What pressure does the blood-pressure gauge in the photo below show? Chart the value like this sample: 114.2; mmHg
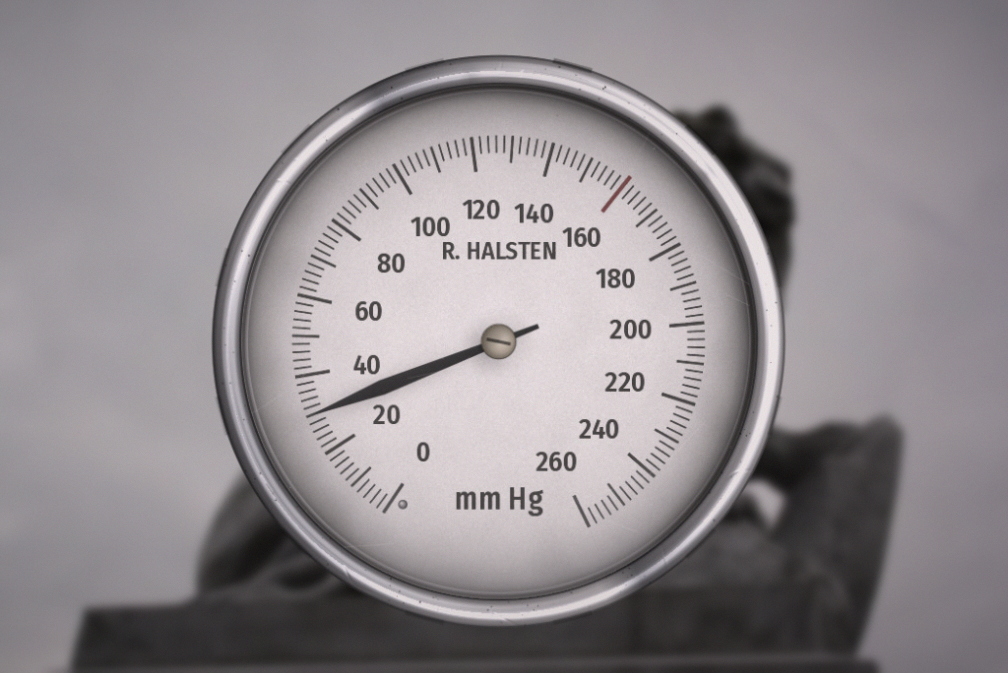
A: 30; mmHg
